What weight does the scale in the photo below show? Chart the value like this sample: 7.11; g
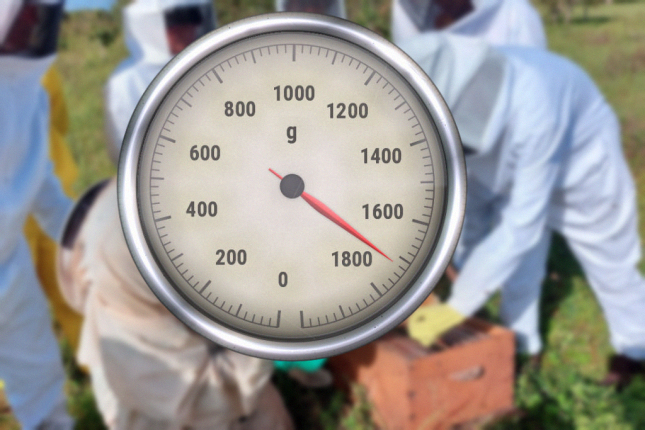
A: 1720; g
